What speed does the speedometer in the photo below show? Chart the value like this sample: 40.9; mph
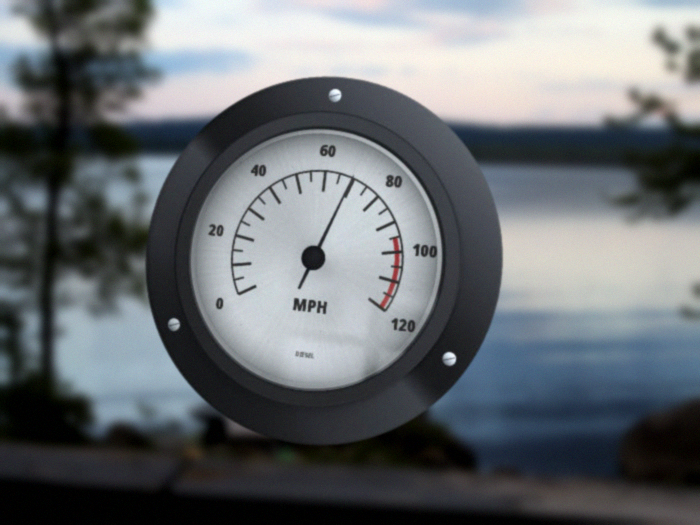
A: 70; mph
